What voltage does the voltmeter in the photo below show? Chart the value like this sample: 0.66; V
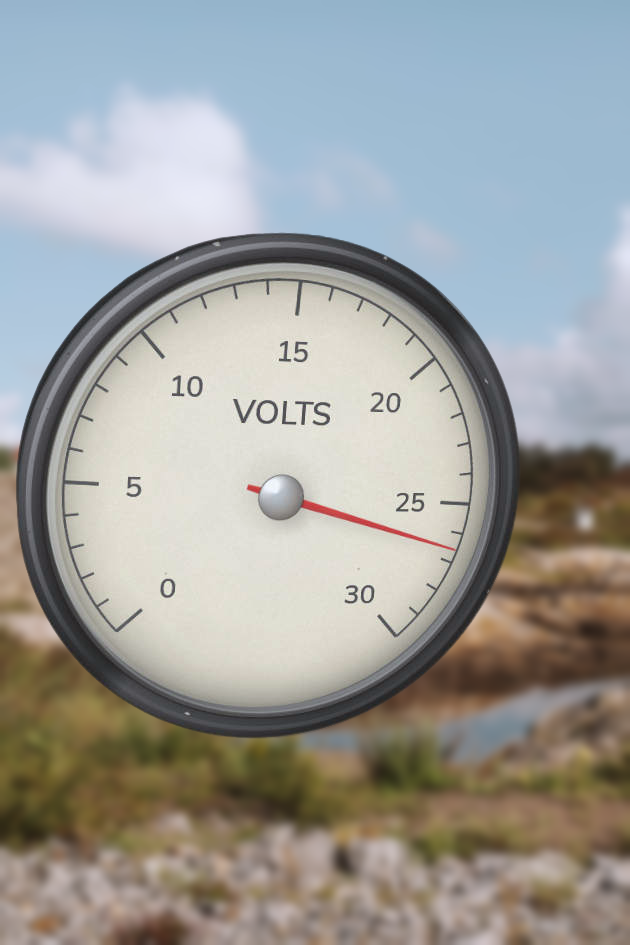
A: 26.5; V
